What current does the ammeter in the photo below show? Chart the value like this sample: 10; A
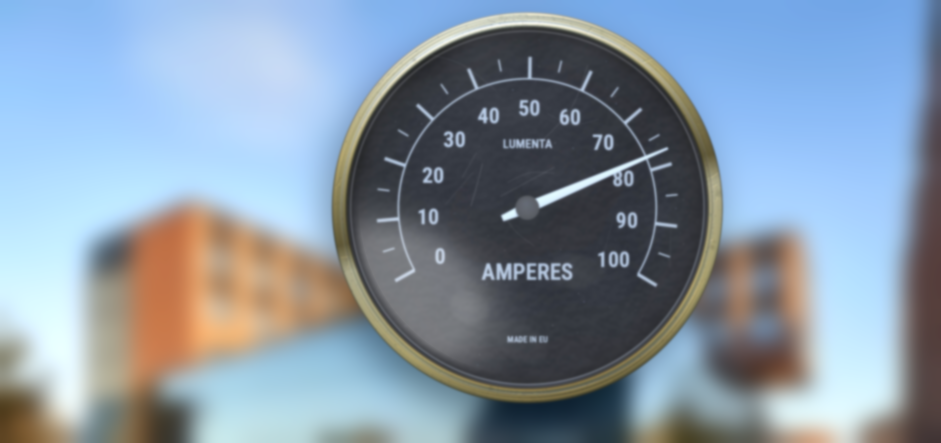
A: 77.5; A
